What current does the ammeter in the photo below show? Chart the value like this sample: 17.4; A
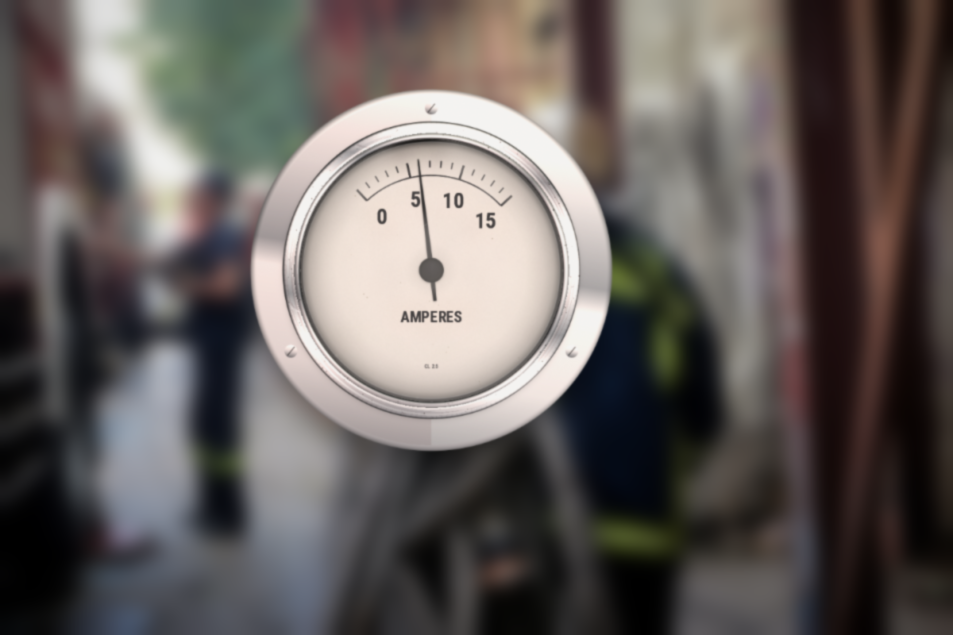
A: 6; A
